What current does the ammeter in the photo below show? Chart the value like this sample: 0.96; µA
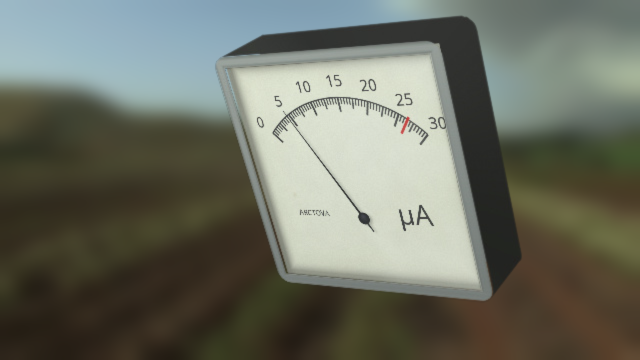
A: 5; µA
